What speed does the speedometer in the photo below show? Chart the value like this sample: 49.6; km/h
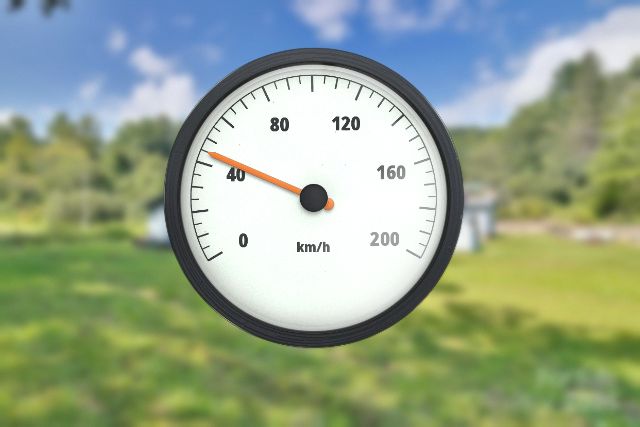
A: 45; km/h
